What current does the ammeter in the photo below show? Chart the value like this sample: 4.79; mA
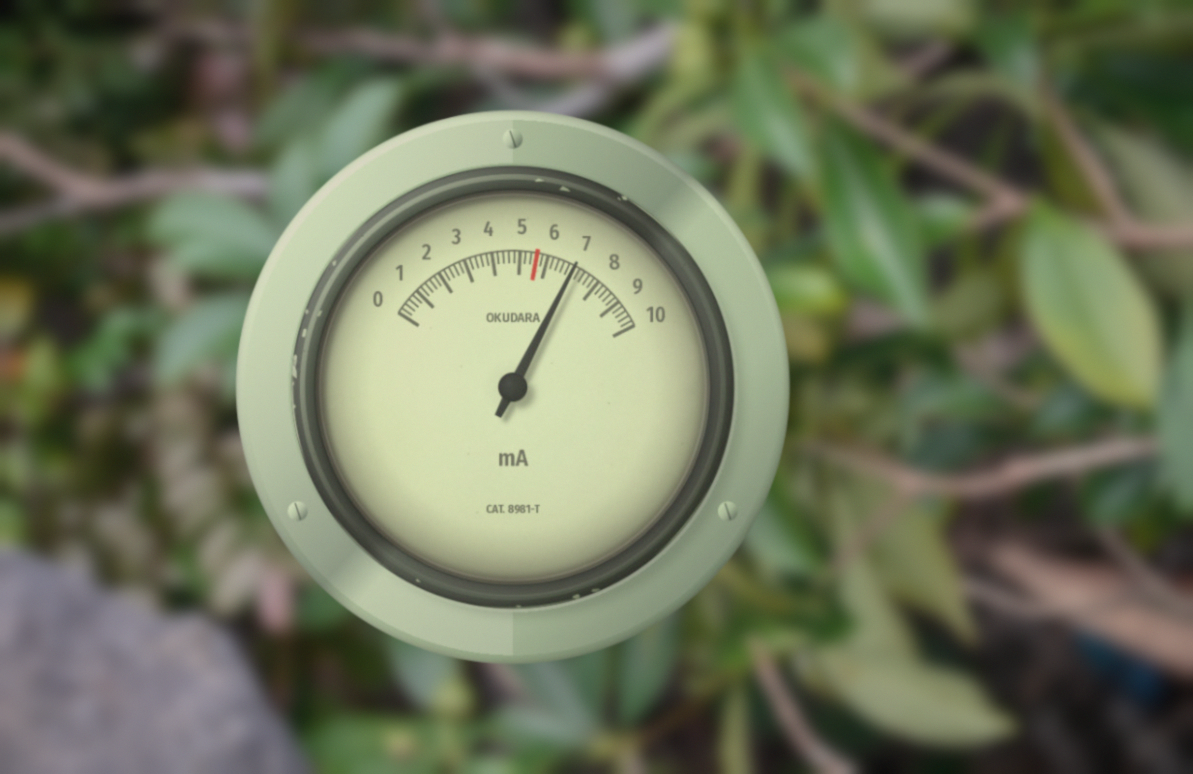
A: 7; mA
